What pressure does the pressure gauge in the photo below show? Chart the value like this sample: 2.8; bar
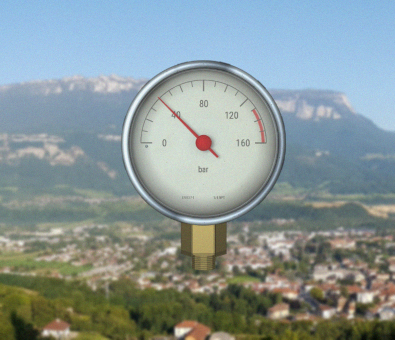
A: 40; bar
